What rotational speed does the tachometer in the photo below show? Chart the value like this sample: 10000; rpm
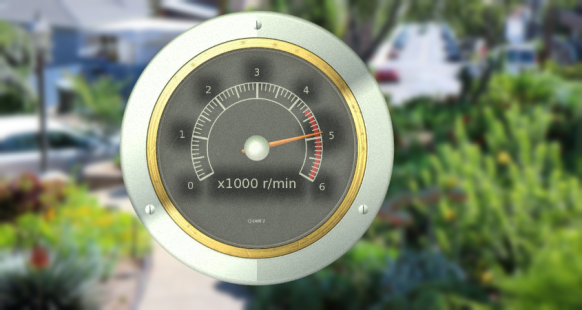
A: 4900; rpm
